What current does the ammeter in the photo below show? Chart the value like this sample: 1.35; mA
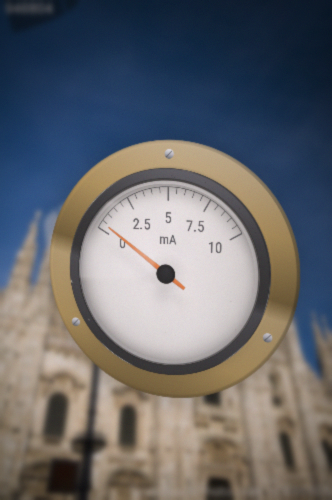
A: 0.5; mA
